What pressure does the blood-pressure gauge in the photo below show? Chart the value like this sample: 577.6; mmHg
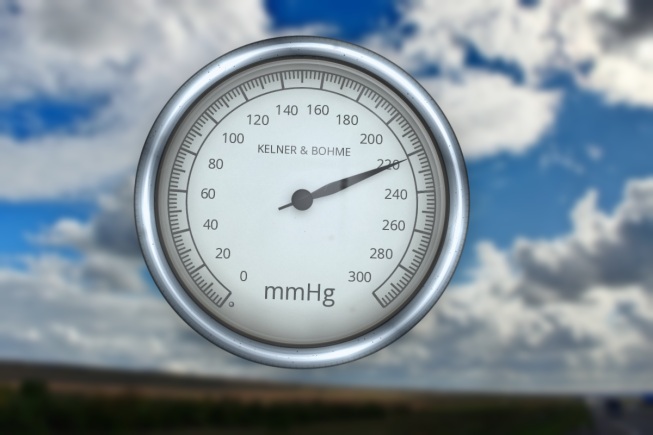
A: 222; mmHg
